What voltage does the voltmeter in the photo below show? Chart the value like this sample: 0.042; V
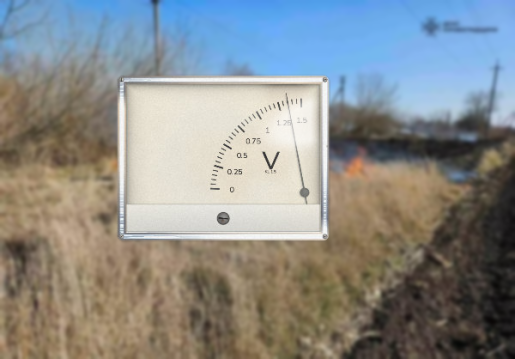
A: 1.35; V
